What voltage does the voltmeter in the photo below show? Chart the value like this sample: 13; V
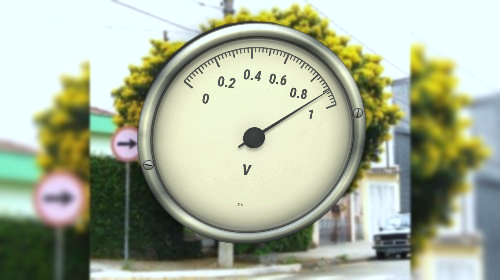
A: 0.9; V
